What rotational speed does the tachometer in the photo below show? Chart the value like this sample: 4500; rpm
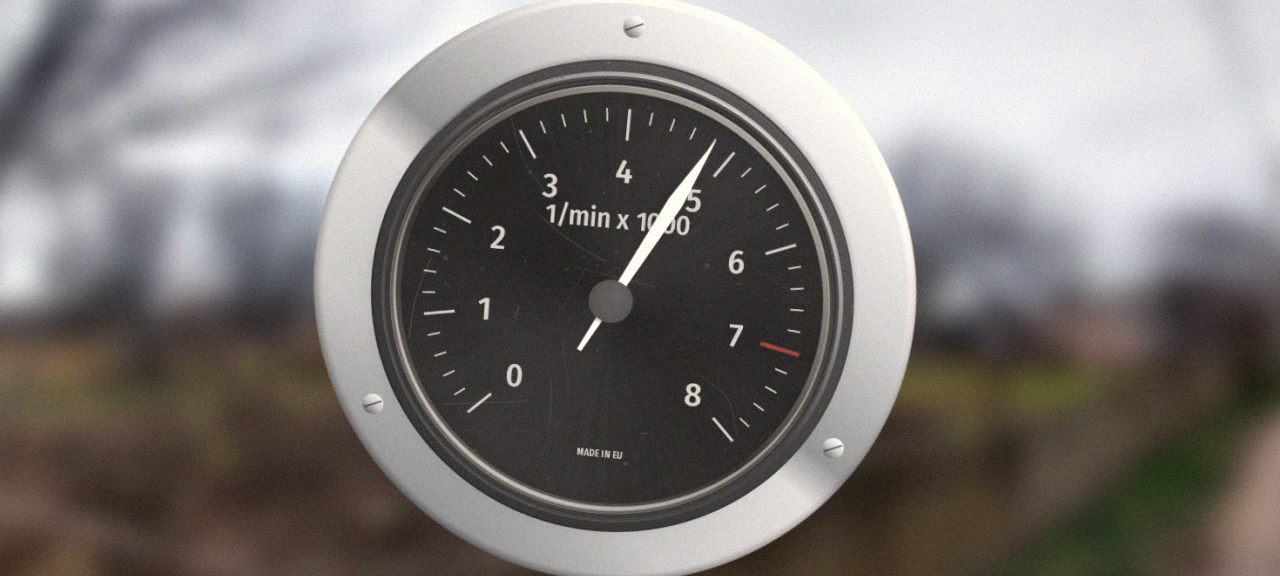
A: 4800; rpm
